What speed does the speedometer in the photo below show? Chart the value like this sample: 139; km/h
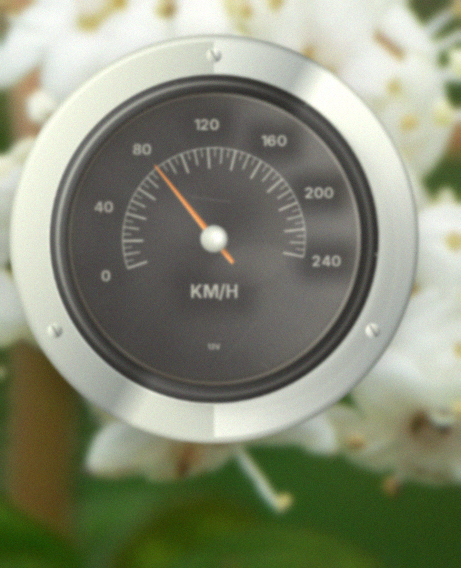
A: 80; km/h
